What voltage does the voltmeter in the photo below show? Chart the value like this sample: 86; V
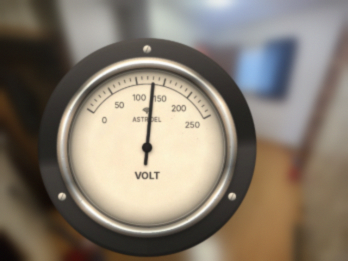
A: 130; V
